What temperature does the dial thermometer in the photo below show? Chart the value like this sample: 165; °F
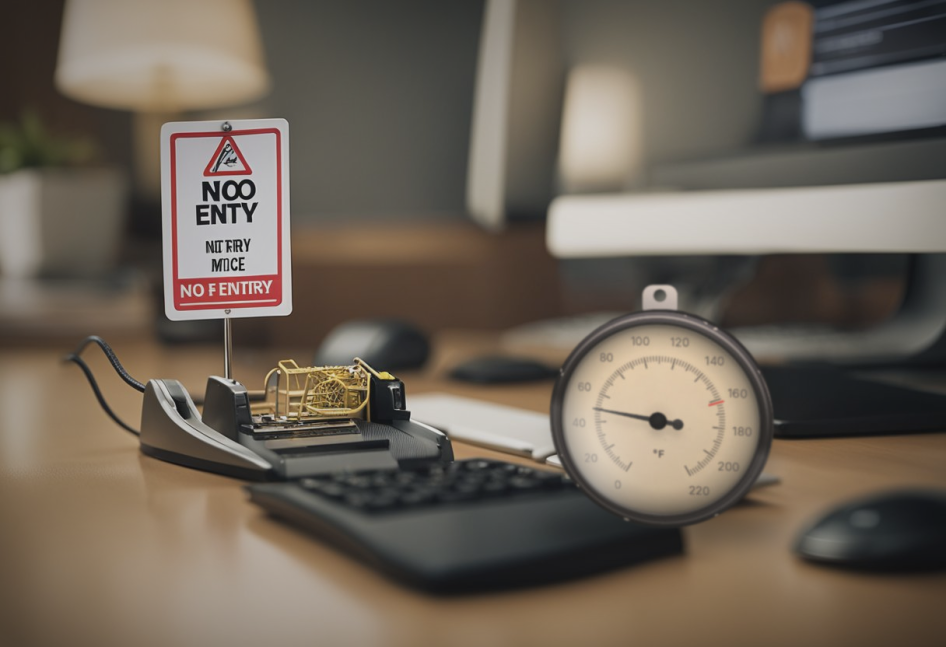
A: 50; °F
